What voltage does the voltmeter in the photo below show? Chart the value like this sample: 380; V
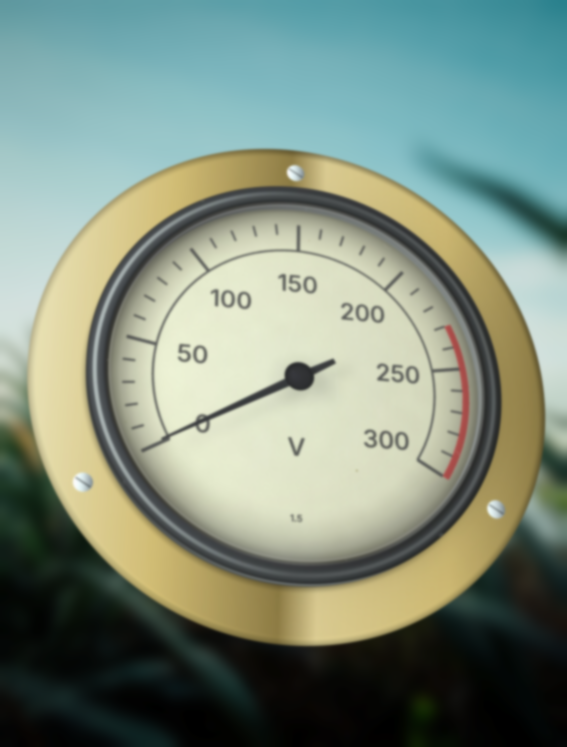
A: 0; V
